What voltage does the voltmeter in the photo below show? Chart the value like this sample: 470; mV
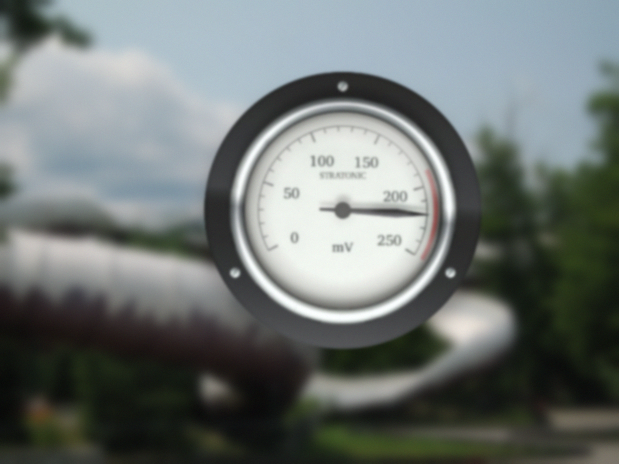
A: 220; mV
